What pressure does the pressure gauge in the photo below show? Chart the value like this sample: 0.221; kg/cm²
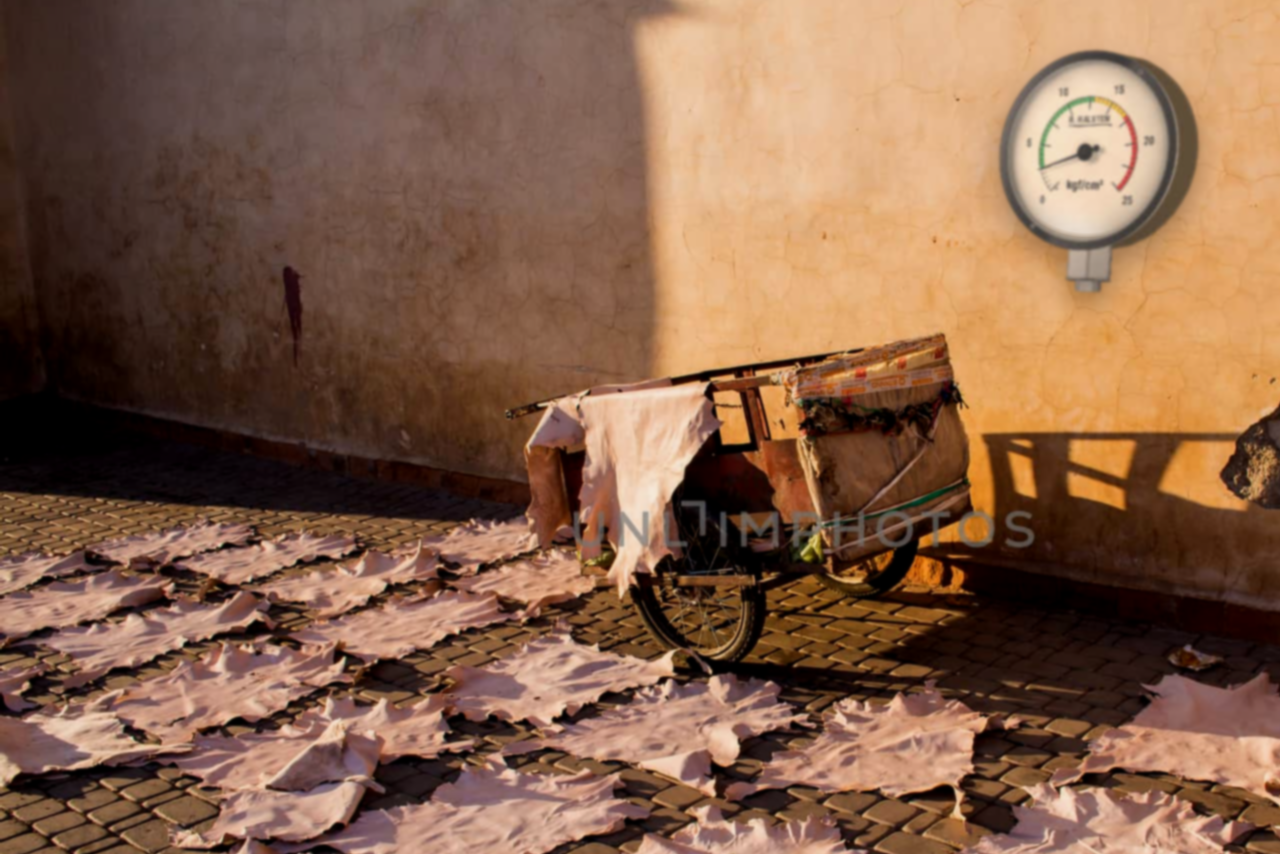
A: 2.5; kg/cm²
